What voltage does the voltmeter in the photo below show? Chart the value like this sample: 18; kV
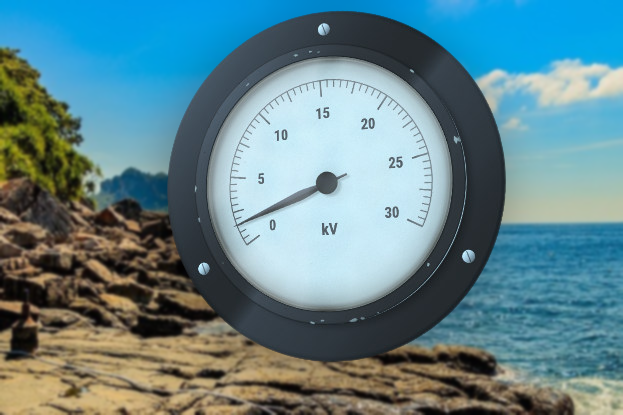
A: 1.5; kV
